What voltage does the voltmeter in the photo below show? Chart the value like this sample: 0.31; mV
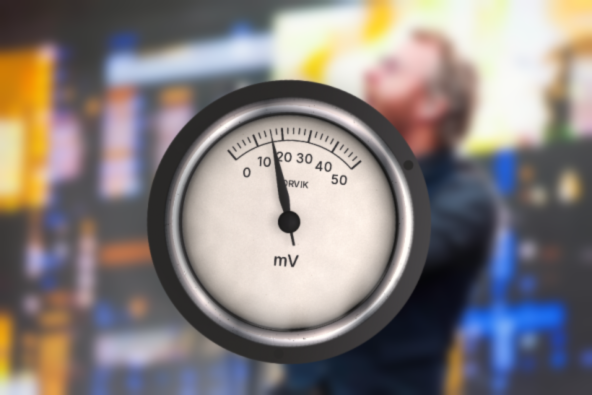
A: 16; mV
